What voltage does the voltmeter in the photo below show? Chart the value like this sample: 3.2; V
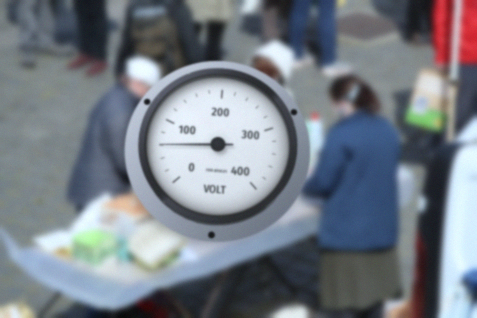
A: 60; V
